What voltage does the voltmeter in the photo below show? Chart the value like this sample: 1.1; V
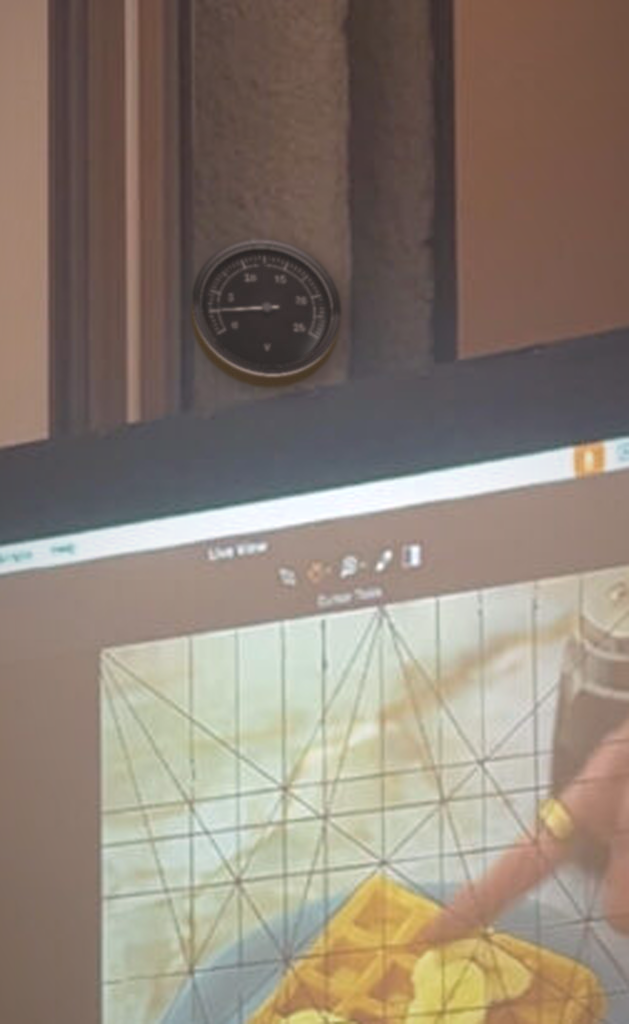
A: 2.5; V
